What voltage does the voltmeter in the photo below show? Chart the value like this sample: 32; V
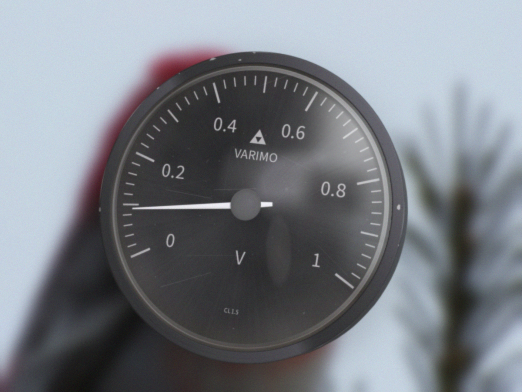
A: 0.09; V
